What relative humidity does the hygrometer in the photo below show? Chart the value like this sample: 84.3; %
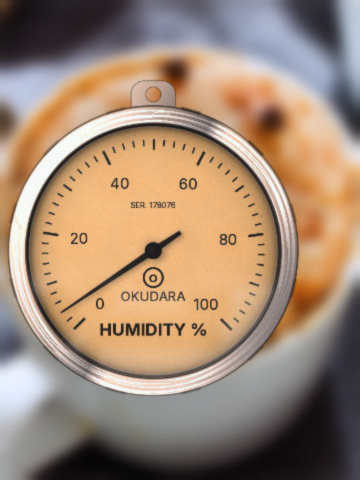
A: 4; %
